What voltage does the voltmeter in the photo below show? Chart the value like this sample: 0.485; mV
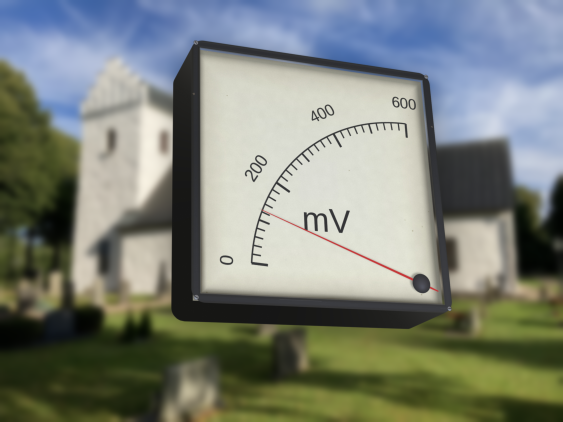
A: 120; mV
